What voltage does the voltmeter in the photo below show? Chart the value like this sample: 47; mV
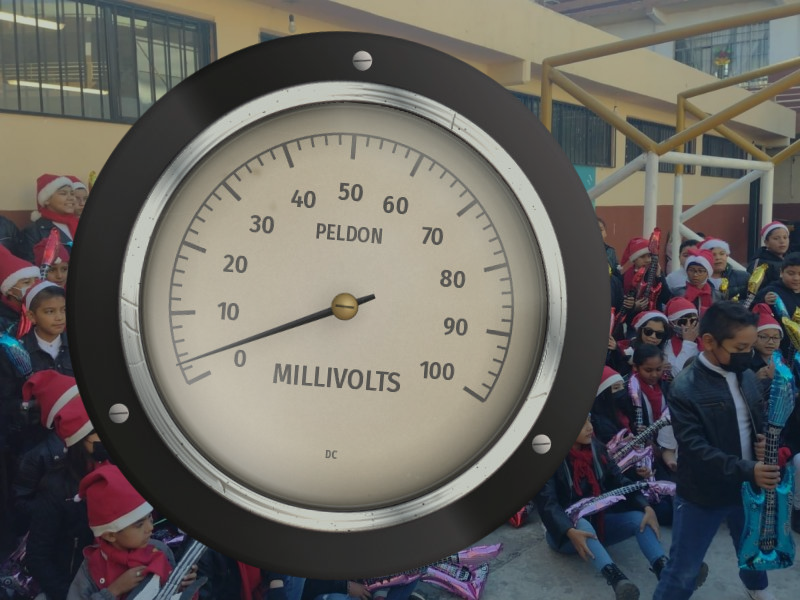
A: 3; mV
